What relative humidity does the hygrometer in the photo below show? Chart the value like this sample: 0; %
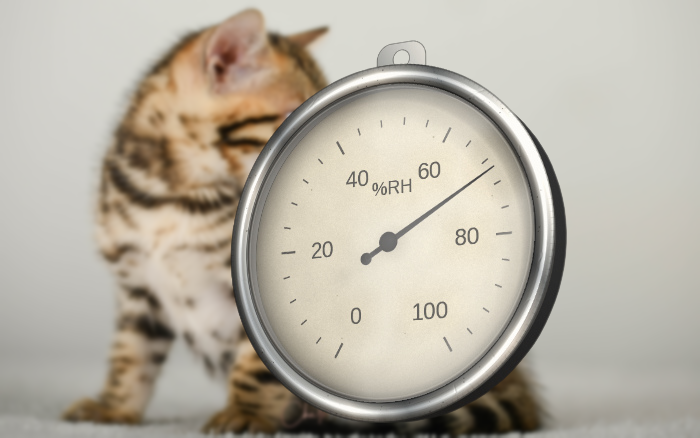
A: 70; %
